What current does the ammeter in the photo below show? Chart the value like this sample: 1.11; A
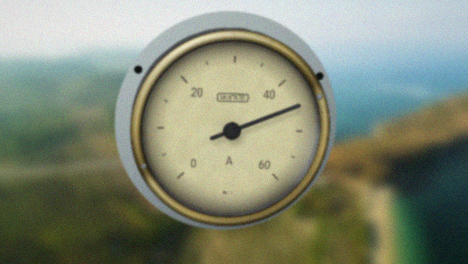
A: 45; A
